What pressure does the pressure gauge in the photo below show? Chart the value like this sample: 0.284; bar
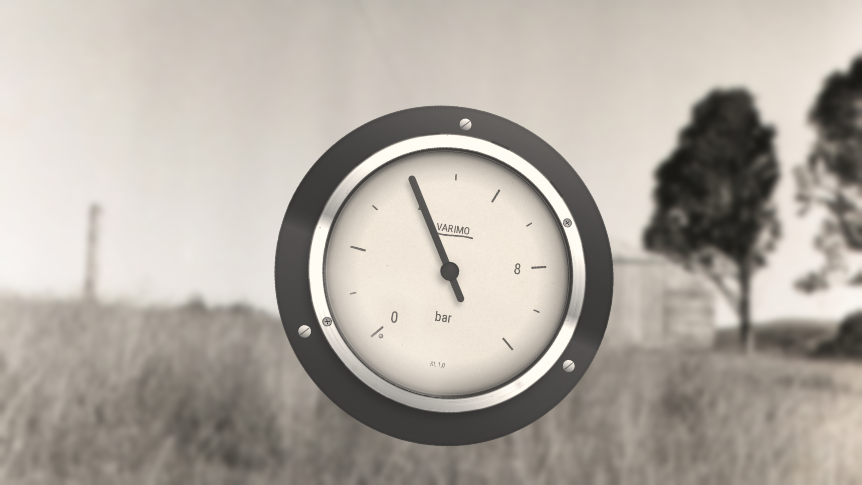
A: 4; bar
